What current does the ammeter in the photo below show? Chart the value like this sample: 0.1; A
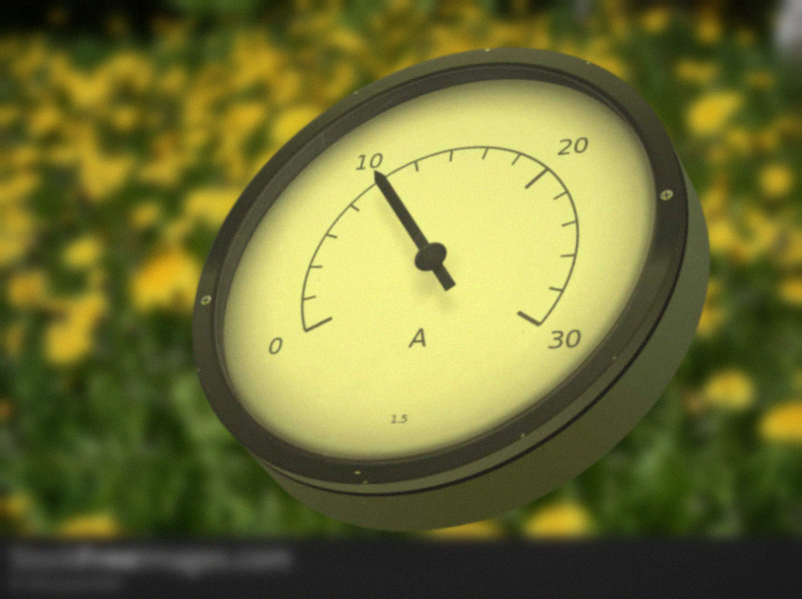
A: 10; A
